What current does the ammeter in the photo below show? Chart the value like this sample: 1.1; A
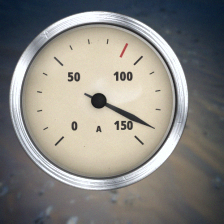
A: 140; A
